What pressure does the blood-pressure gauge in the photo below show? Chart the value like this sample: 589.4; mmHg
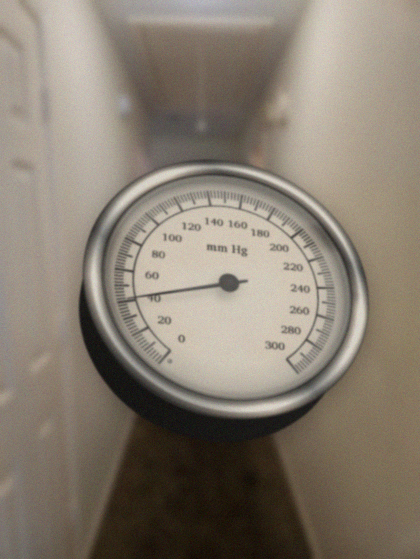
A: 40; mmHg
